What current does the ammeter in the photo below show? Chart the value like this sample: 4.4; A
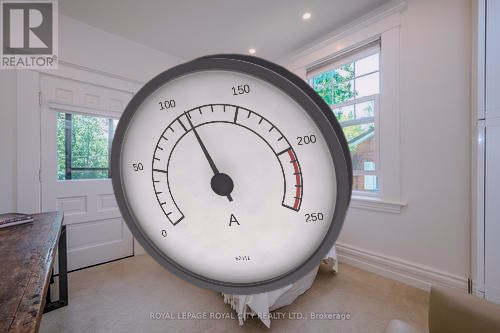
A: 110; A
